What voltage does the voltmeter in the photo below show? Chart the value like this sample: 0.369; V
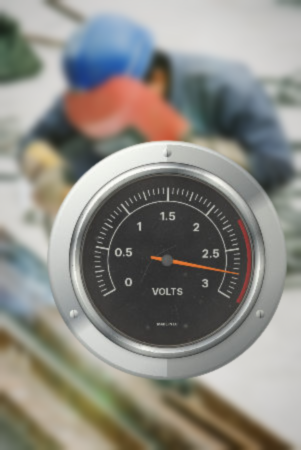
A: 2.75; V
